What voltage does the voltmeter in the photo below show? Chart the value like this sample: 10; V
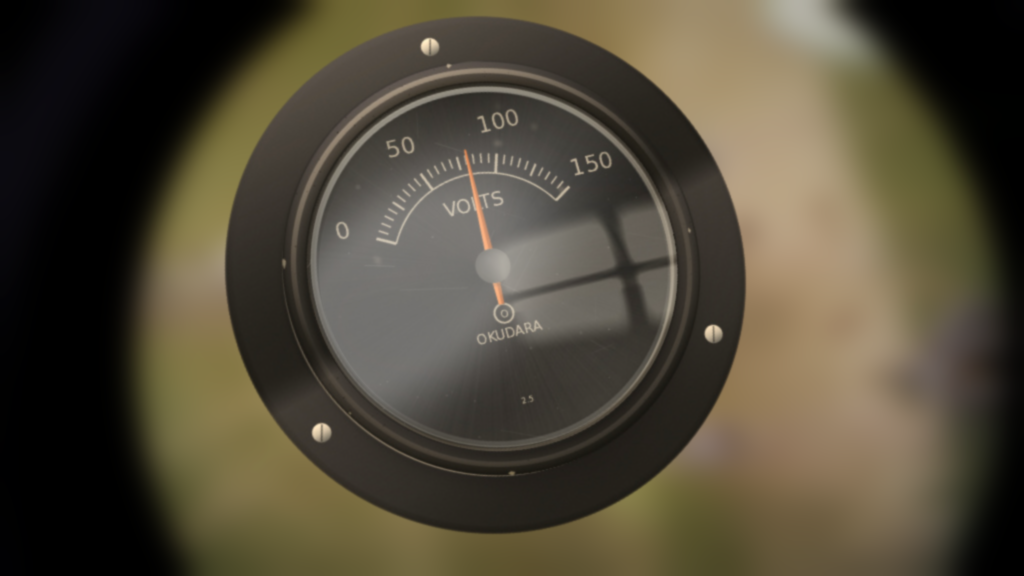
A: 80; V
